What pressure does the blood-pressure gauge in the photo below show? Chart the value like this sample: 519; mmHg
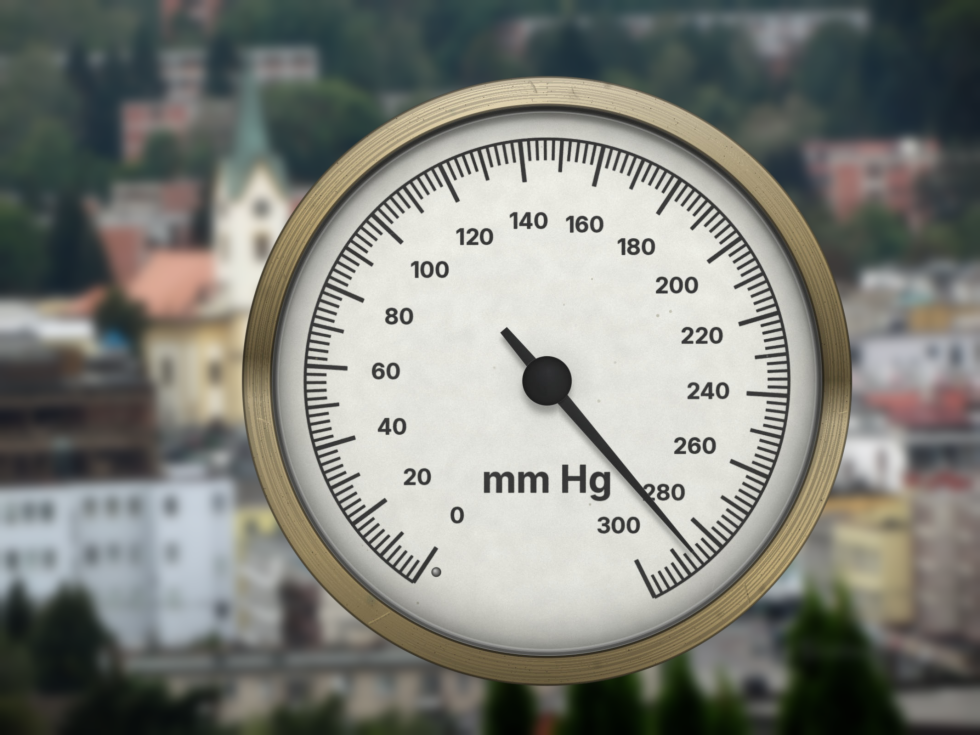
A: 286; mmHg
